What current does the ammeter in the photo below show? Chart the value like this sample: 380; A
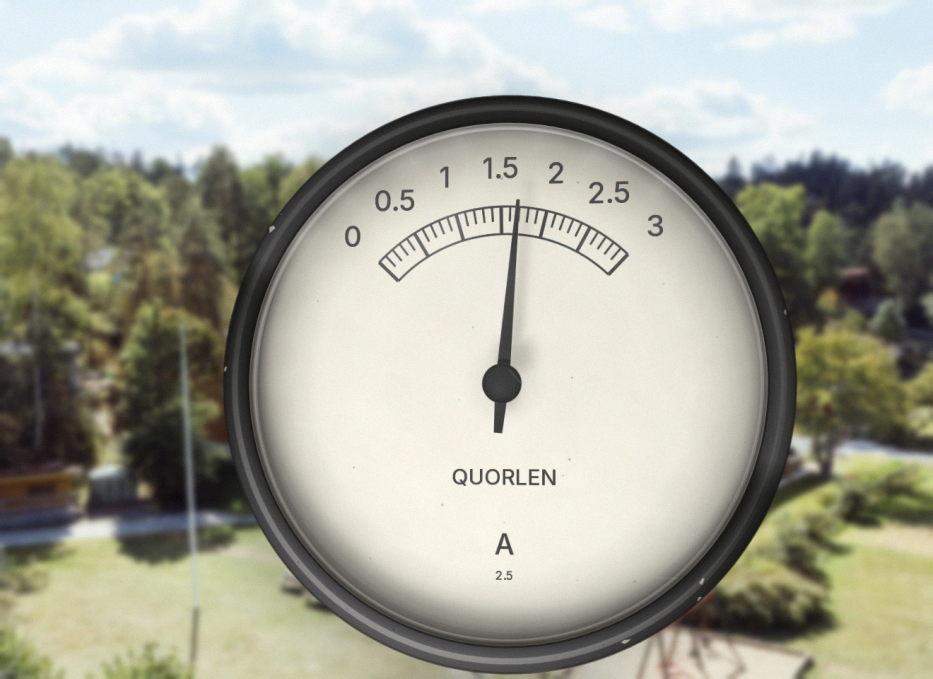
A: 1.7; A
